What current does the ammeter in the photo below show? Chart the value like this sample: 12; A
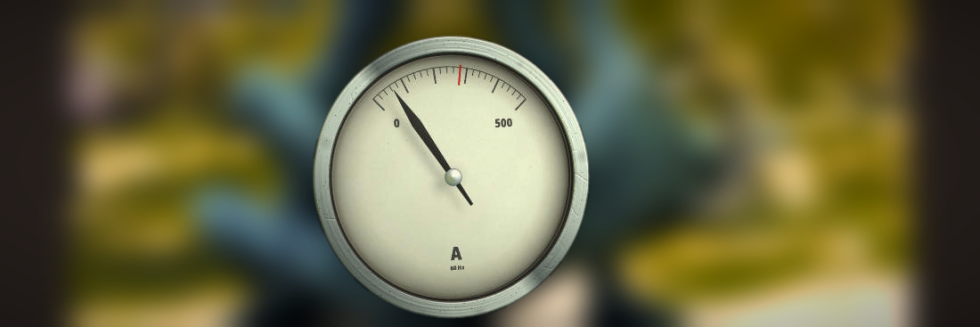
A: 60; A
